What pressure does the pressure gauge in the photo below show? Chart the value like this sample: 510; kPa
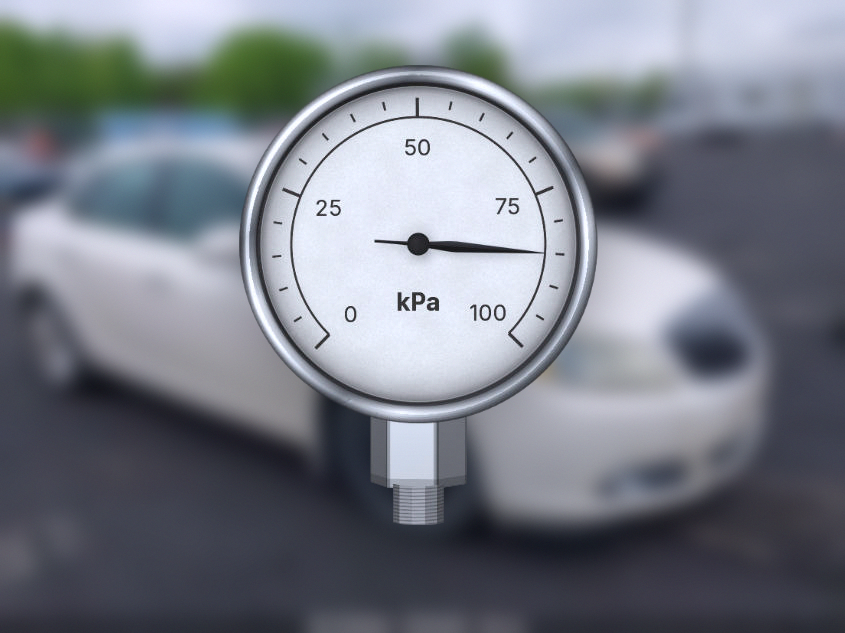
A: 85; kPa
